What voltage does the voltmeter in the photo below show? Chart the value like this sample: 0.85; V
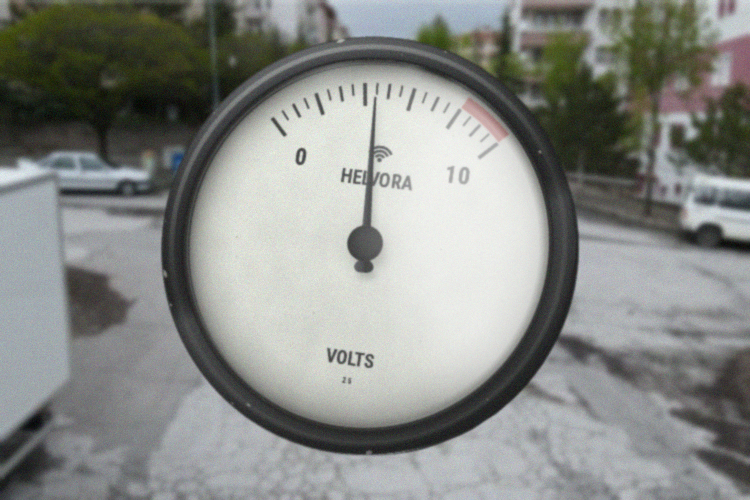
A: 4.5; V
